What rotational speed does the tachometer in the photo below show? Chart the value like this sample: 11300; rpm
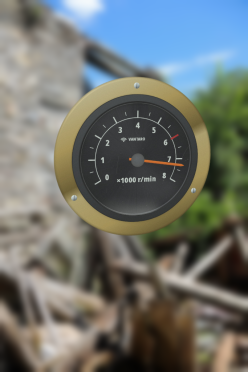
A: 7250; rpm
